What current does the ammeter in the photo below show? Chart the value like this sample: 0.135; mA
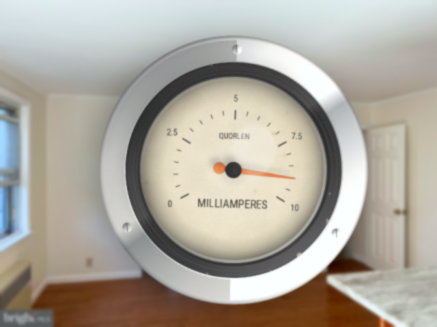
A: 9; mA
